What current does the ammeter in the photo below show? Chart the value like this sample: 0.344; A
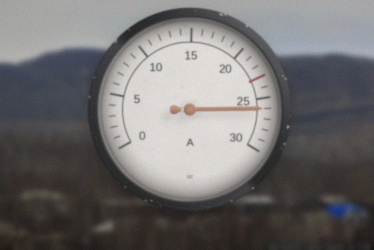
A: 26; A
